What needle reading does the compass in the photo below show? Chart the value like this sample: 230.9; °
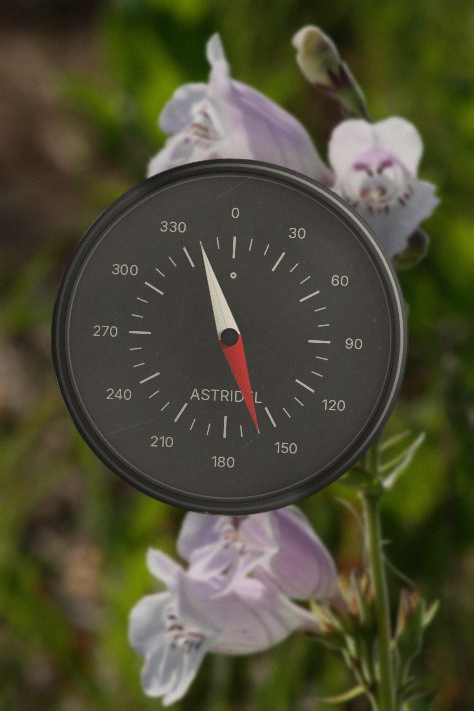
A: 160; °
